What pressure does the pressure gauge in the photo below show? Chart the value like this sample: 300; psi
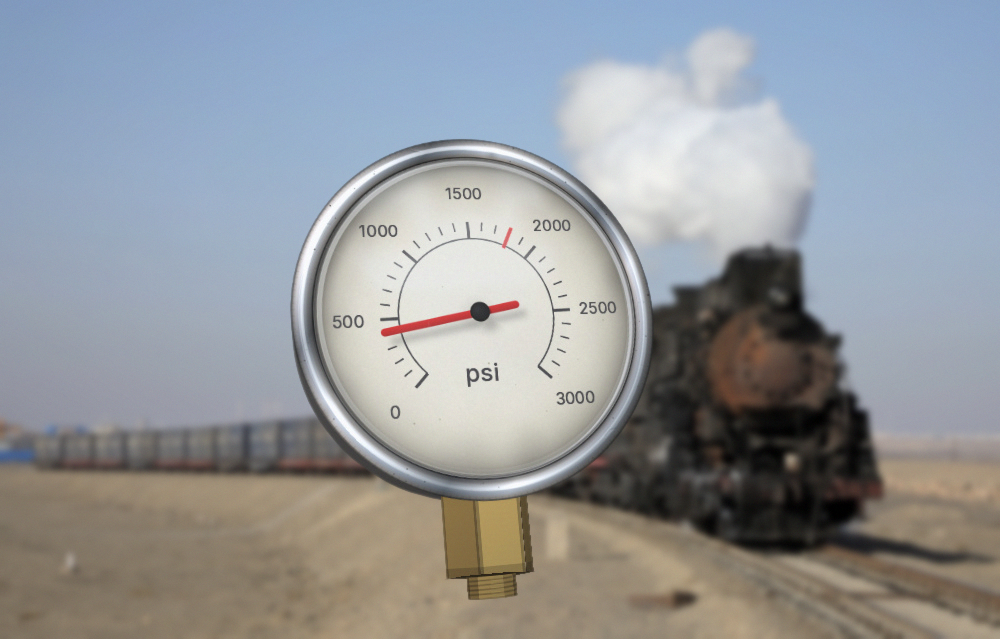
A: 400; psi
